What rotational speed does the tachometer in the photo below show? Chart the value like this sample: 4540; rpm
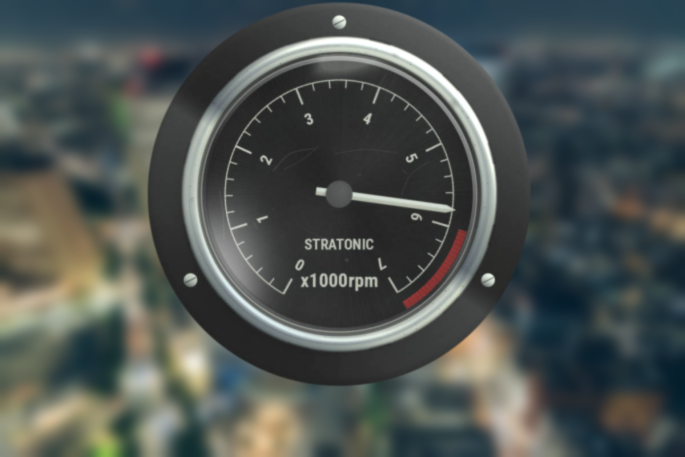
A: 5800; rpm
